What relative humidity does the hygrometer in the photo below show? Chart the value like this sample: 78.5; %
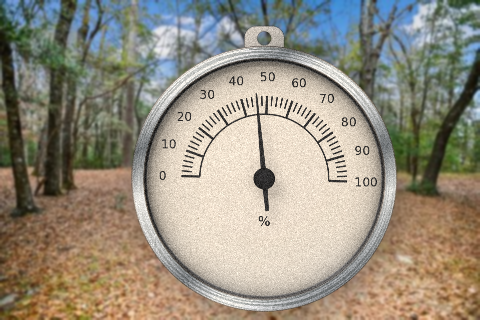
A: 46; %
